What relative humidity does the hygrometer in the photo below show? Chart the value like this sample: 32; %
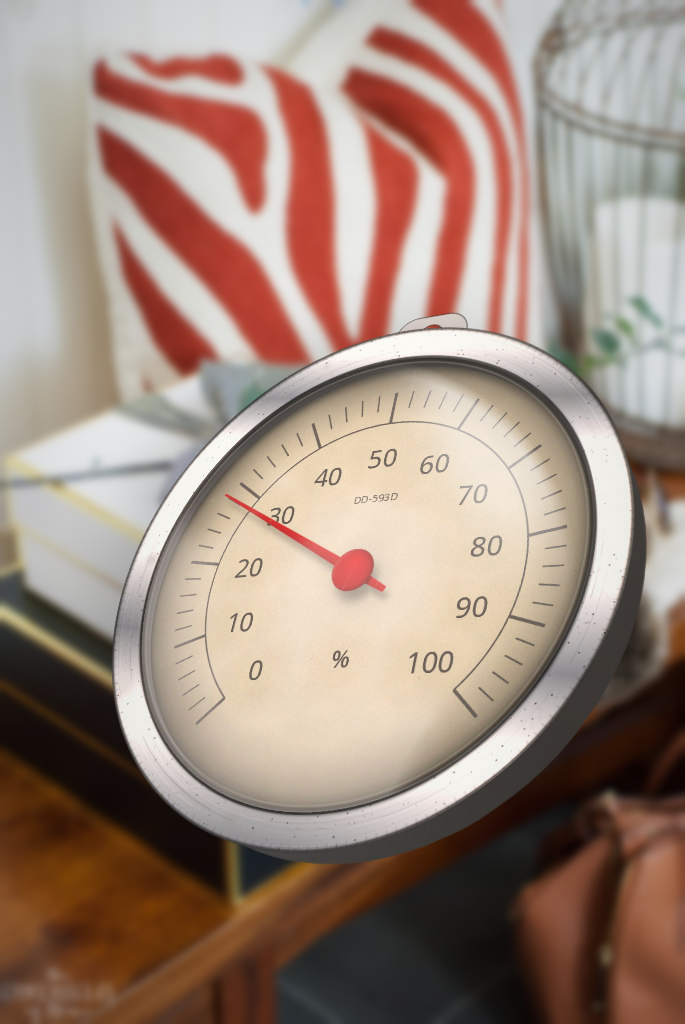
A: 28; %
